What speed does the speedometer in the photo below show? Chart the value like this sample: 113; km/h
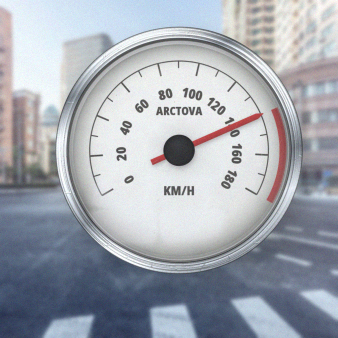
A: 140; km/h
